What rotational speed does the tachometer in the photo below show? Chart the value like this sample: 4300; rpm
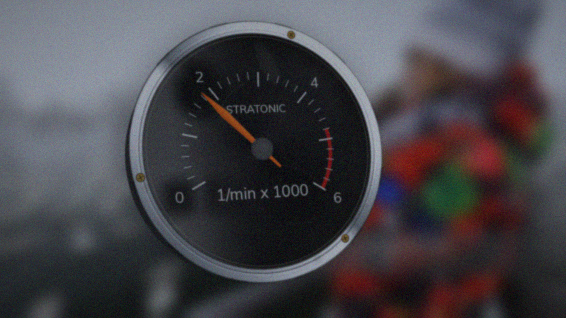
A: 1800; rpm
